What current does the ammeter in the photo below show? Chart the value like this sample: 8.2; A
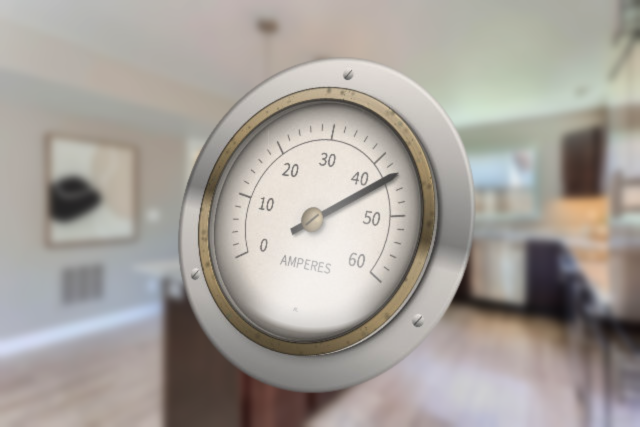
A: 44; A
